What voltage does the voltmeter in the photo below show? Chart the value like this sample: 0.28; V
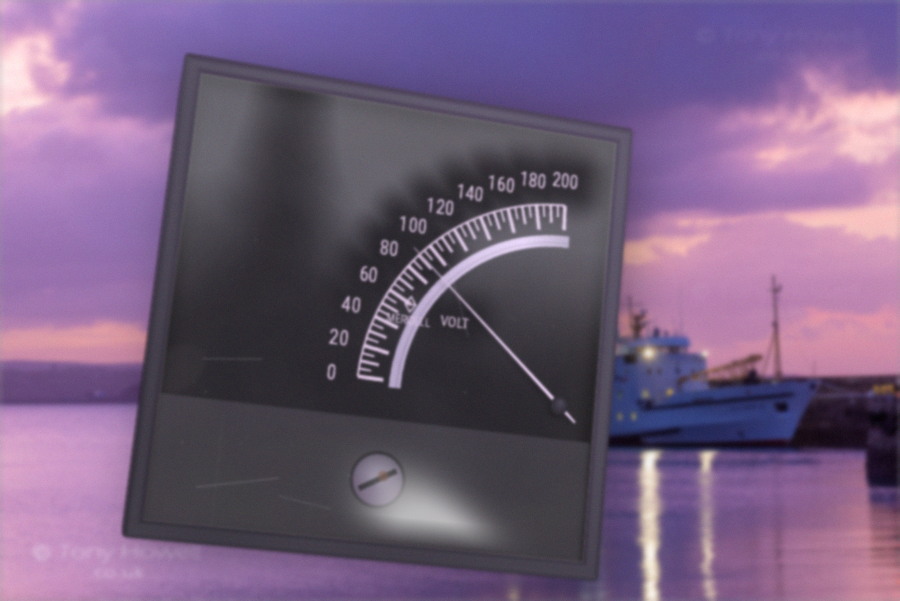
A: 90; V
